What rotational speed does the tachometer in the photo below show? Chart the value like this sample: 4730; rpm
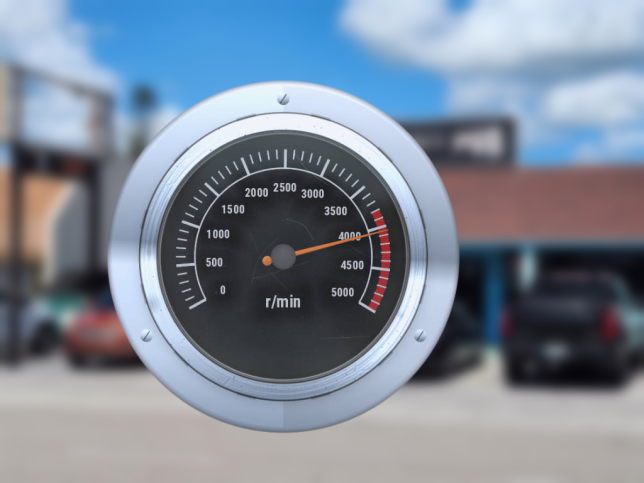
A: 4050; rpm
